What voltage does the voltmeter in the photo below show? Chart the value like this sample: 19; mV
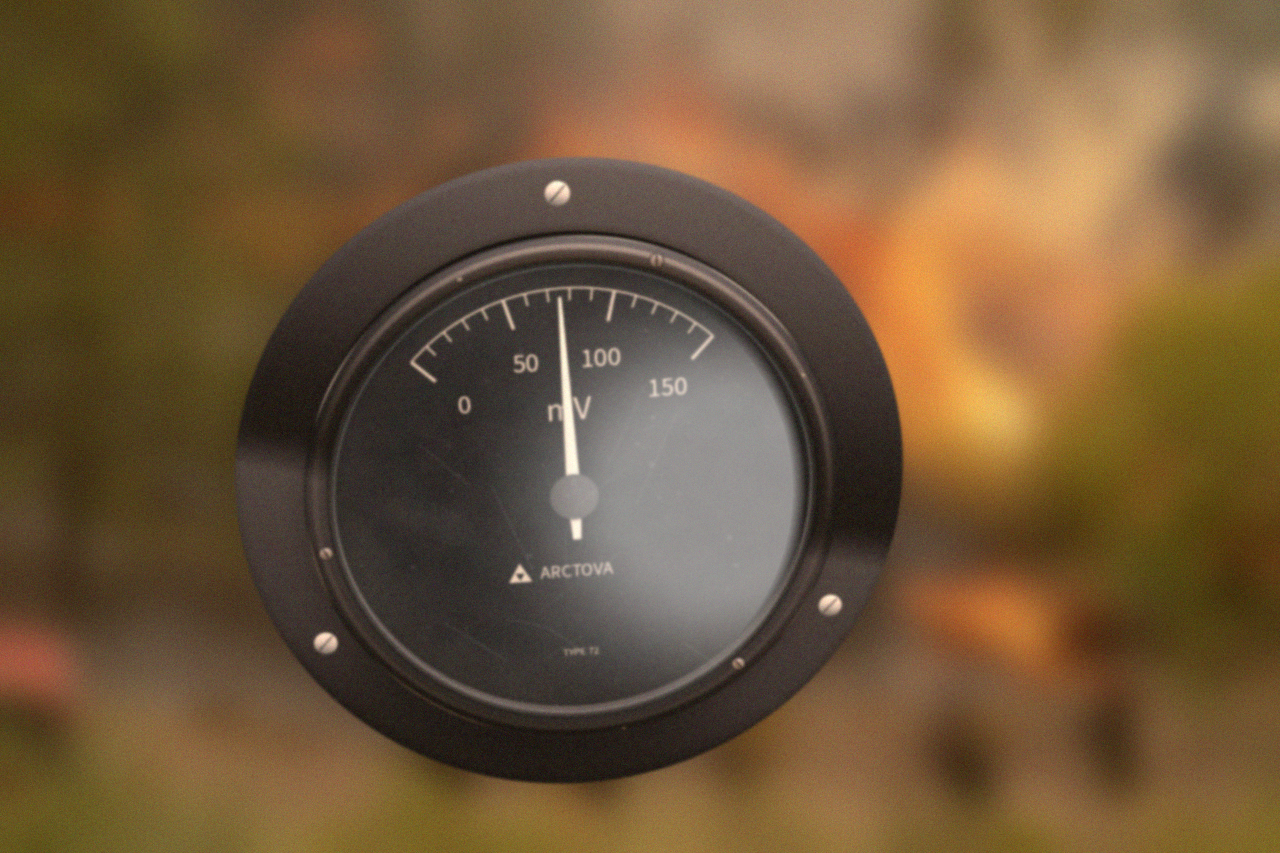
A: 75; mV
